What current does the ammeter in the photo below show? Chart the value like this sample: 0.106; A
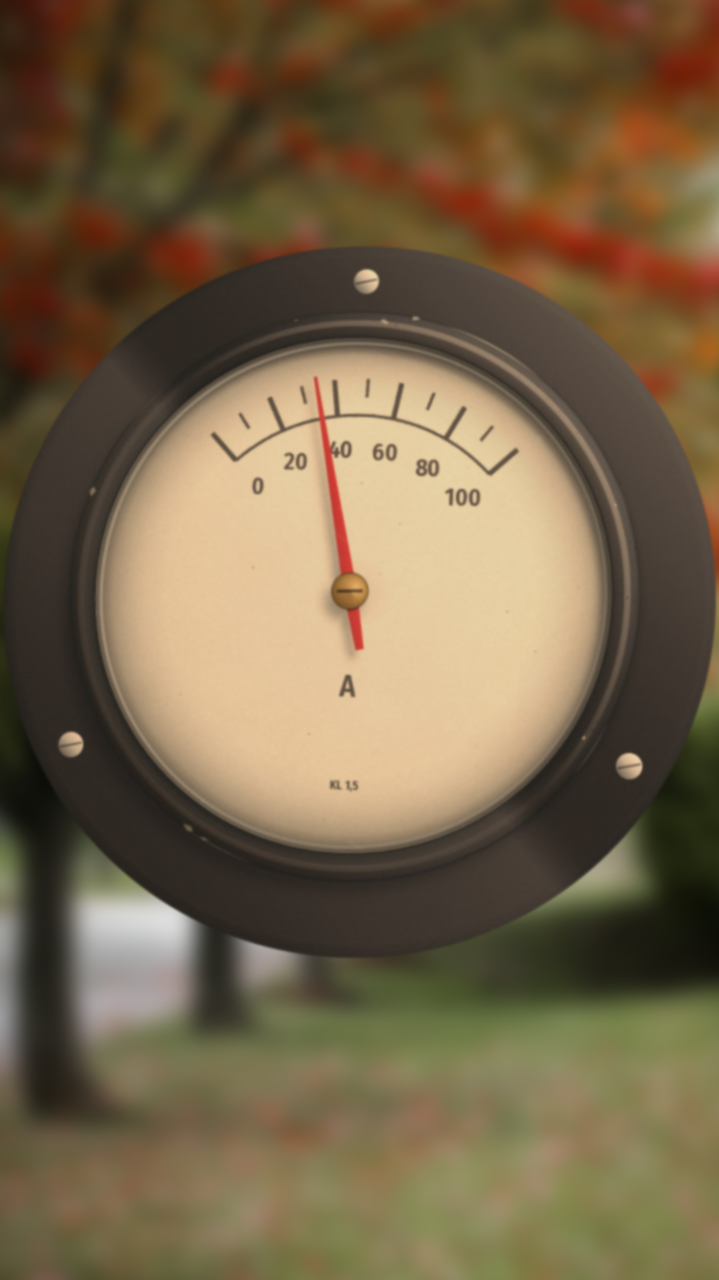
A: 35; A
